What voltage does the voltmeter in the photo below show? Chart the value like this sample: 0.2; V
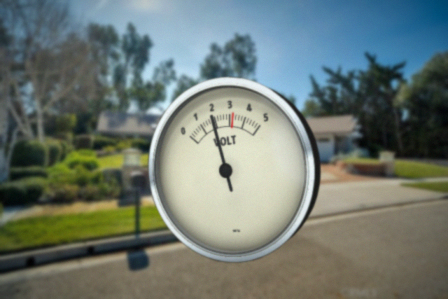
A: 2; V
